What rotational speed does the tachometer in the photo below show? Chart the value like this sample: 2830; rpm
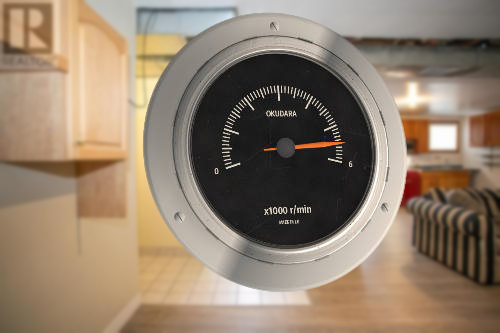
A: 5500; rpm
